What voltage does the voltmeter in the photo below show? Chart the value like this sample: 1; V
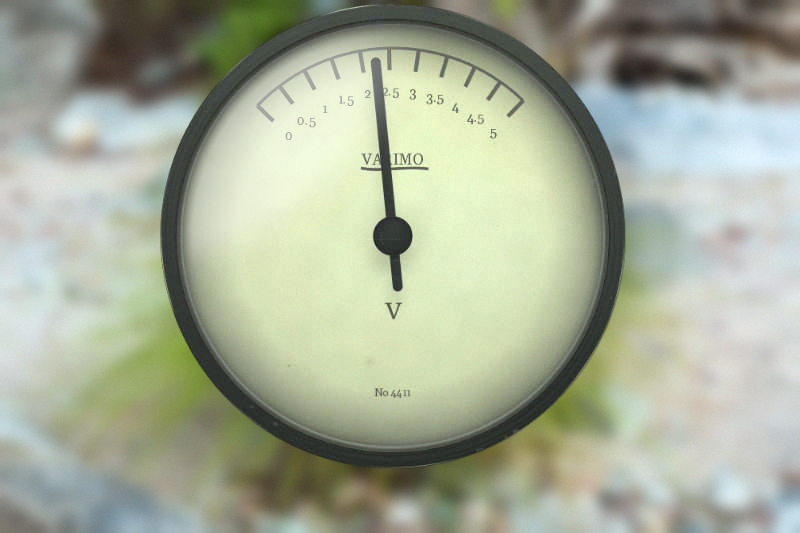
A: 2.25; V
